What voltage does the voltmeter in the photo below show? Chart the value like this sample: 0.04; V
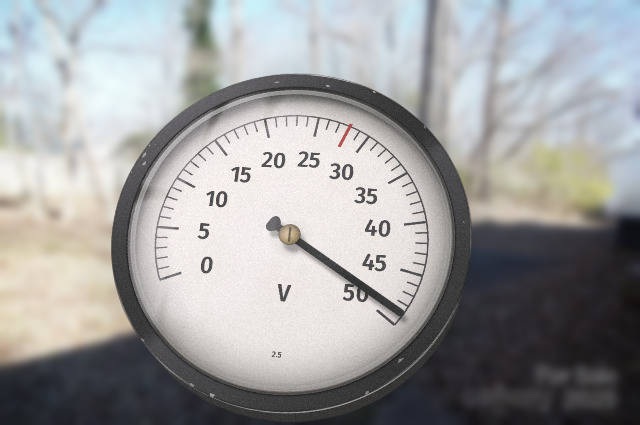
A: 49; V
